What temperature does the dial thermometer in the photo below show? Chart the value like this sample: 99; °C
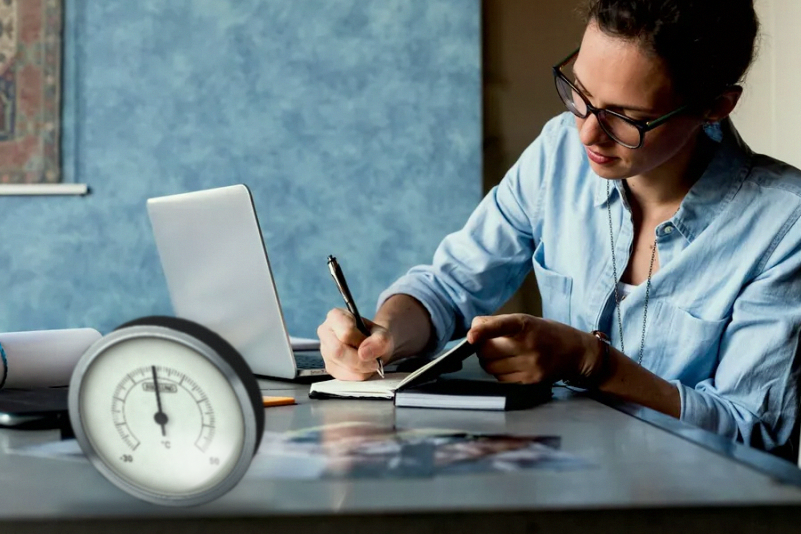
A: 10; °C
